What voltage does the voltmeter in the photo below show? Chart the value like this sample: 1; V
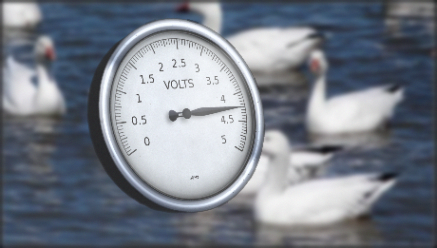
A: 4.25; V
